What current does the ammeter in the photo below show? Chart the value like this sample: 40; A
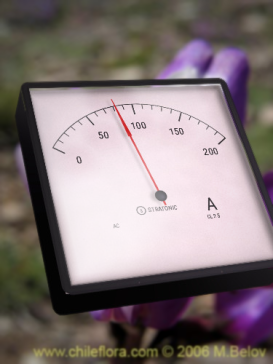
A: 80; A
